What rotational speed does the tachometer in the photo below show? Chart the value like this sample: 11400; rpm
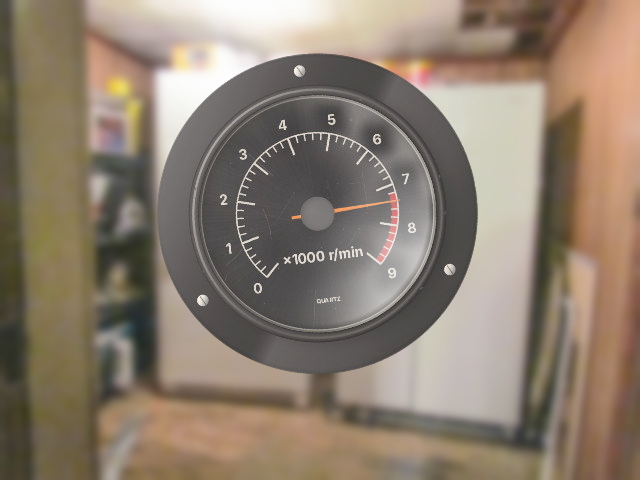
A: 7400; rpm
